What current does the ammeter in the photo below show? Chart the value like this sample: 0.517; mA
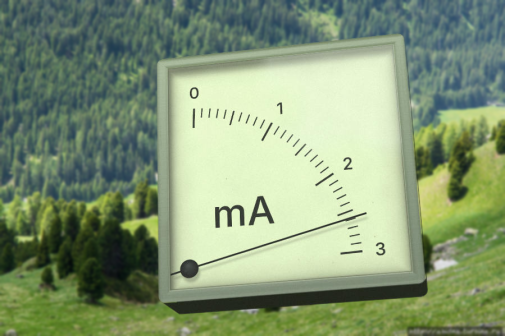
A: 2.6; mA
